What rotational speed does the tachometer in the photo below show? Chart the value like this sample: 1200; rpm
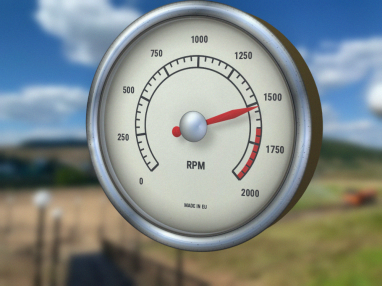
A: 1525; rpm
